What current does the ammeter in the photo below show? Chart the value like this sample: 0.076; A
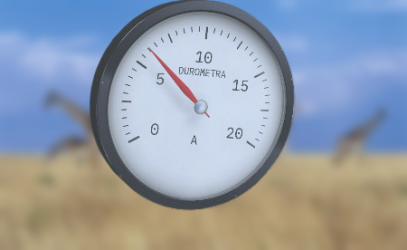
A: 6; A
